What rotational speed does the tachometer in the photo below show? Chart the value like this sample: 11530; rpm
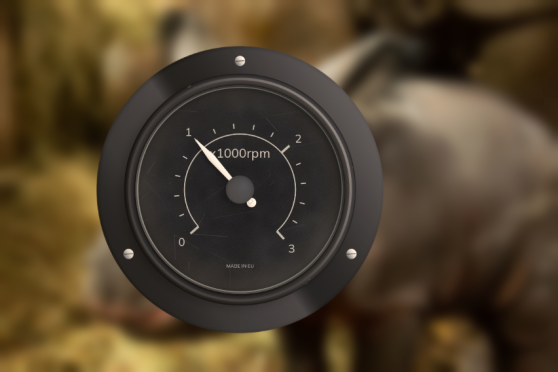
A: 1000; rpm
